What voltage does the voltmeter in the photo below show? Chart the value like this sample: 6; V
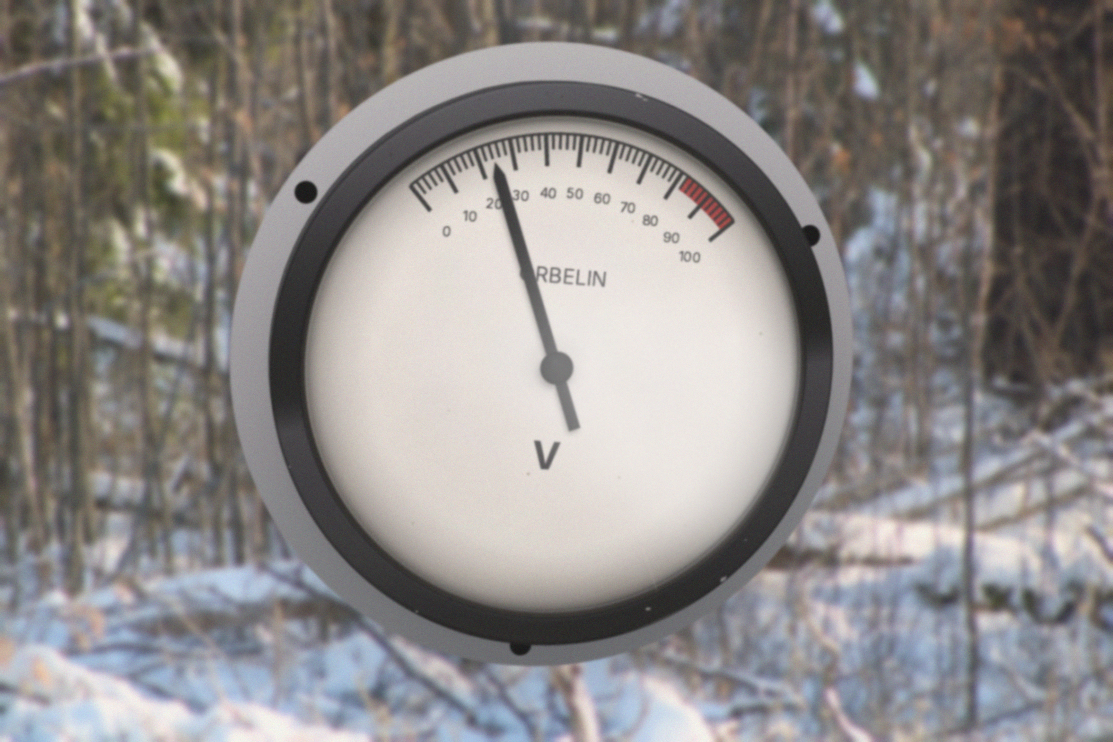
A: 24; V
